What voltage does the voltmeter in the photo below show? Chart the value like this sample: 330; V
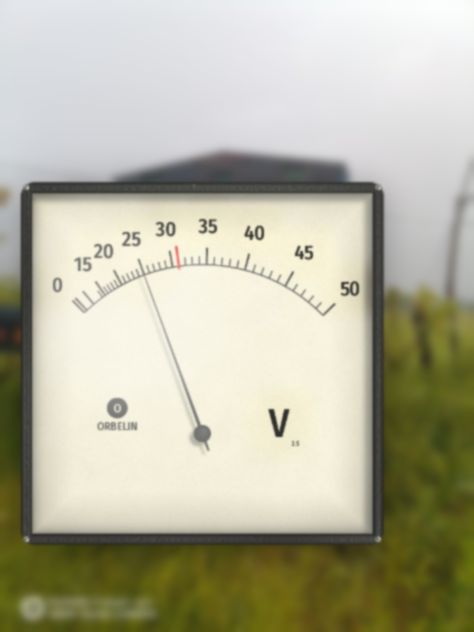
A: 25; V
